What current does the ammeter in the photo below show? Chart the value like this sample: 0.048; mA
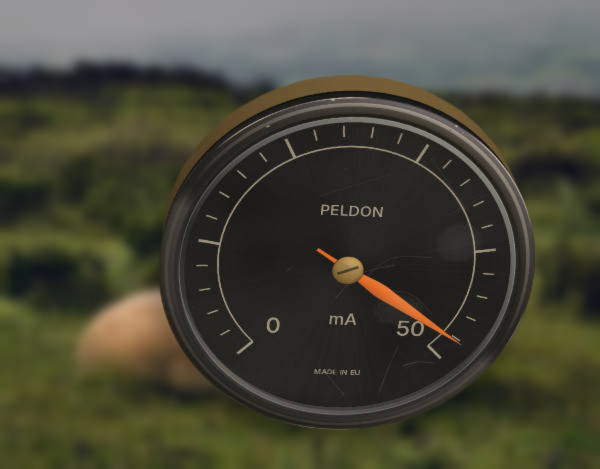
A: 48; mA
